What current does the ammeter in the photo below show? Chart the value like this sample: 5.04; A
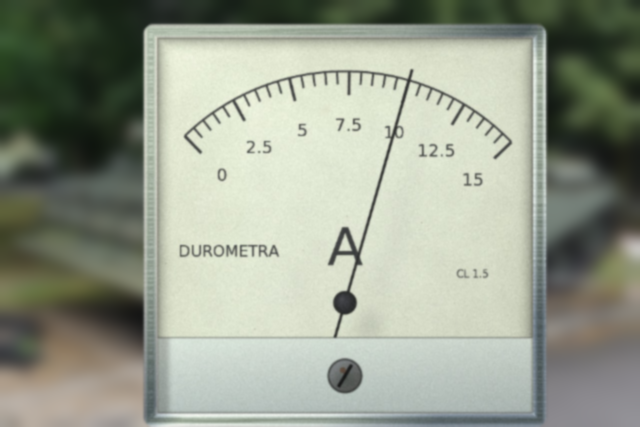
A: 10; A
